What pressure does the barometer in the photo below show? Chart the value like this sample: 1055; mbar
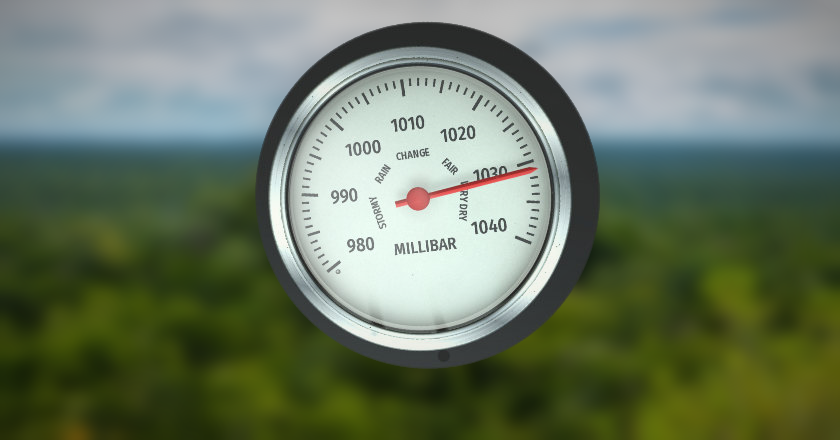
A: 1031; mbar
